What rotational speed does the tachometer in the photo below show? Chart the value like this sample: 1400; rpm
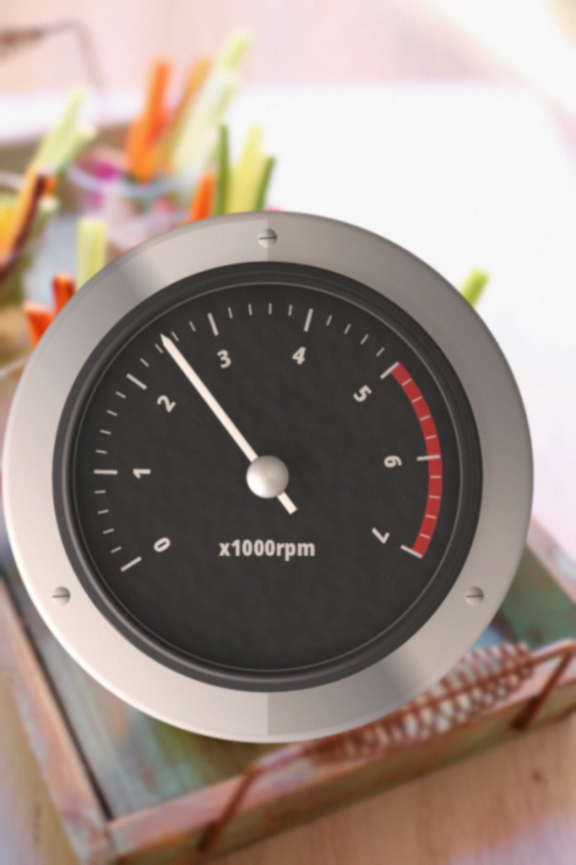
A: 2500; rpm
